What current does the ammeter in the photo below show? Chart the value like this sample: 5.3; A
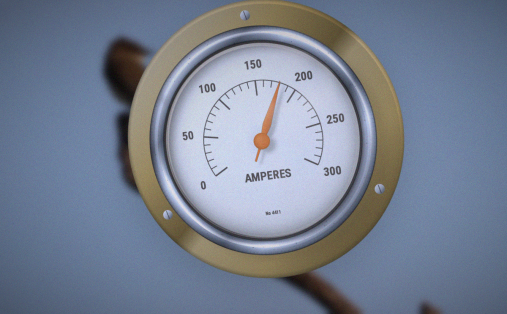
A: 180; A
